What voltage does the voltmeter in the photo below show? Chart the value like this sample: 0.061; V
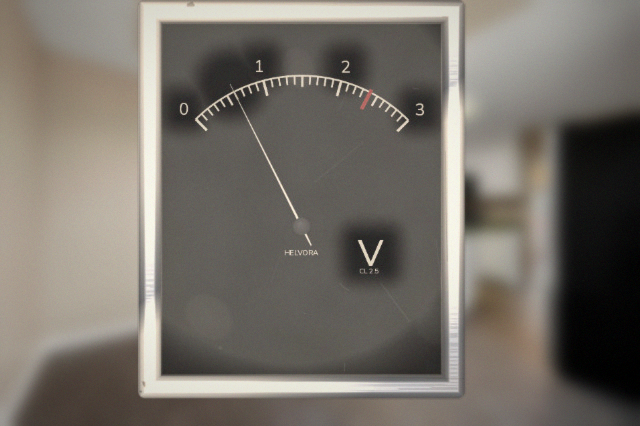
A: 0.6; V
